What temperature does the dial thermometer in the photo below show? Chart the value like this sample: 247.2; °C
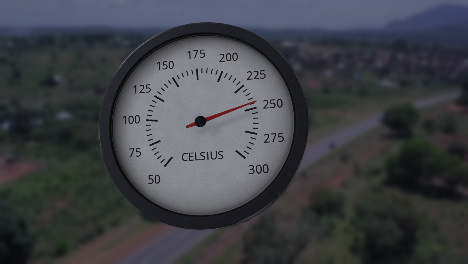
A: 245; °C
